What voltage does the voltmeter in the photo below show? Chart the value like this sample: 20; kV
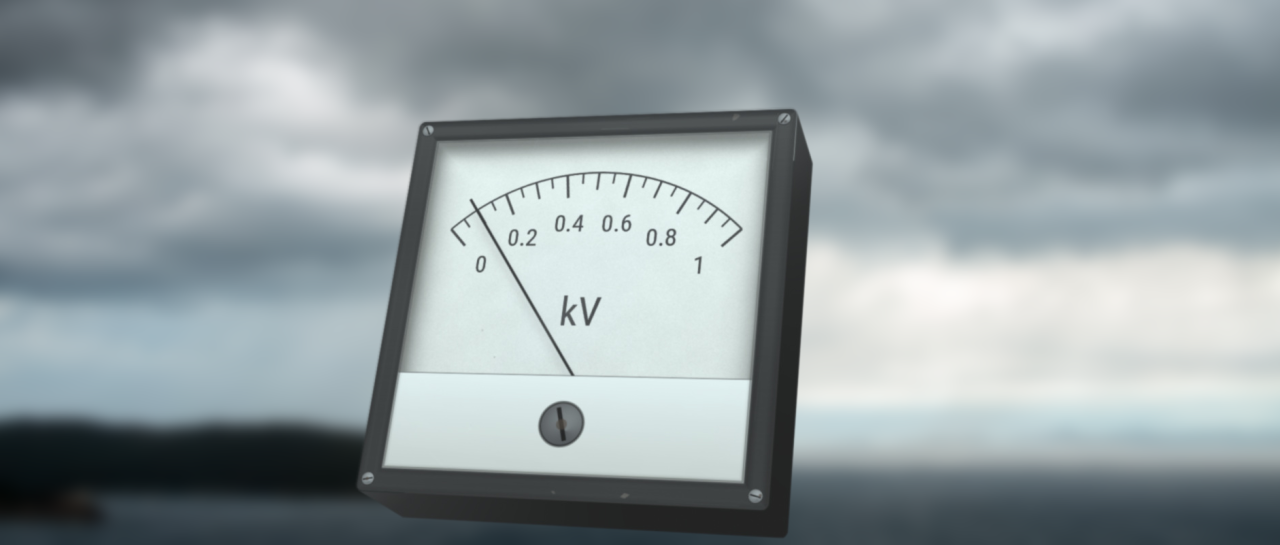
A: 0.1; kV
